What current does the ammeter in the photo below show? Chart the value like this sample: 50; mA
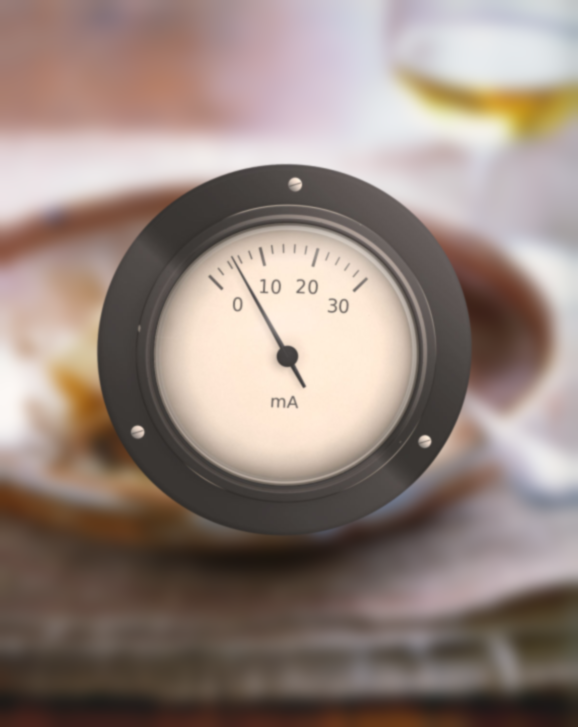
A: 5; mA
